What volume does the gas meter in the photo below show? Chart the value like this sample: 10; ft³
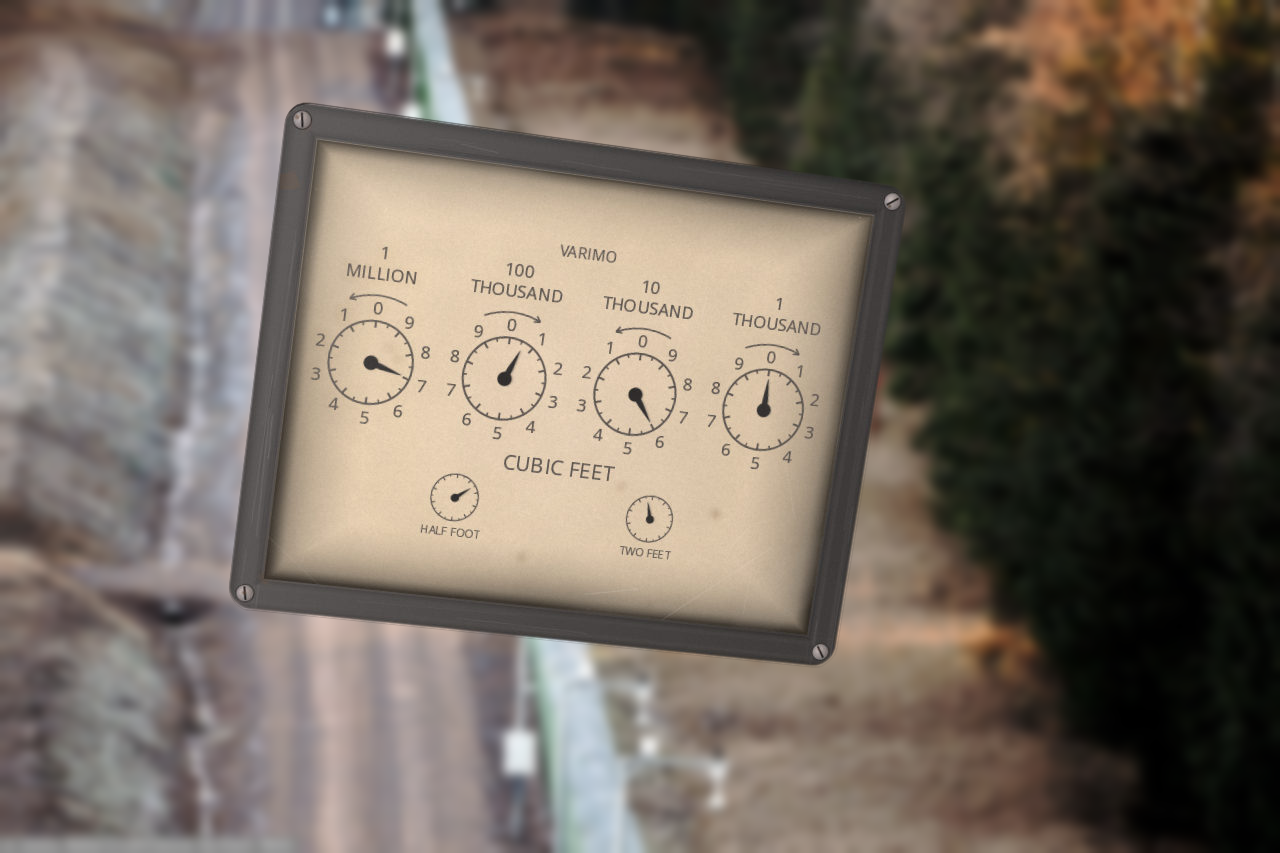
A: 706000; ft³
